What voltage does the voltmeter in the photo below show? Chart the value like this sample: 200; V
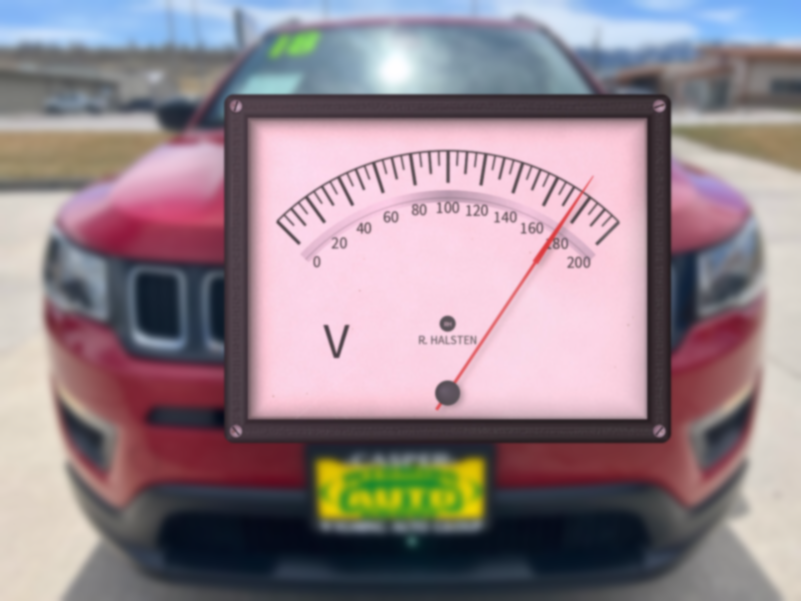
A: 175; V
